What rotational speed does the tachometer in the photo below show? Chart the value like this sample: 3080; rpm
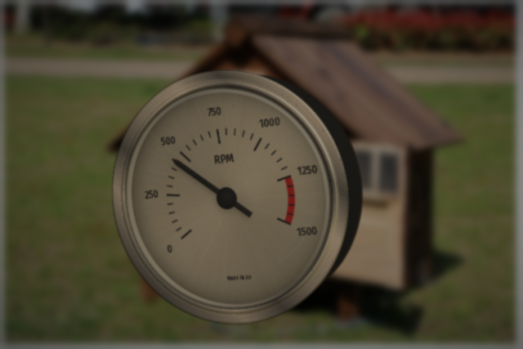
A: 450; rpm
